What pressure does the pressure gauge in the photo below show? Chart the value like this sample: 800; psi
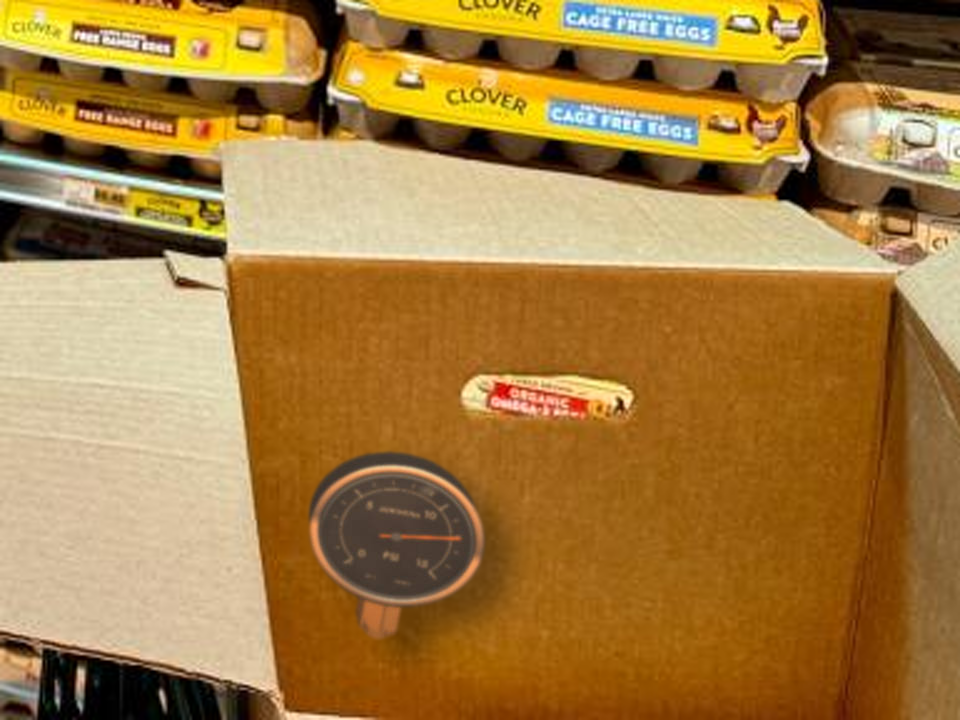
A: 12; psi
